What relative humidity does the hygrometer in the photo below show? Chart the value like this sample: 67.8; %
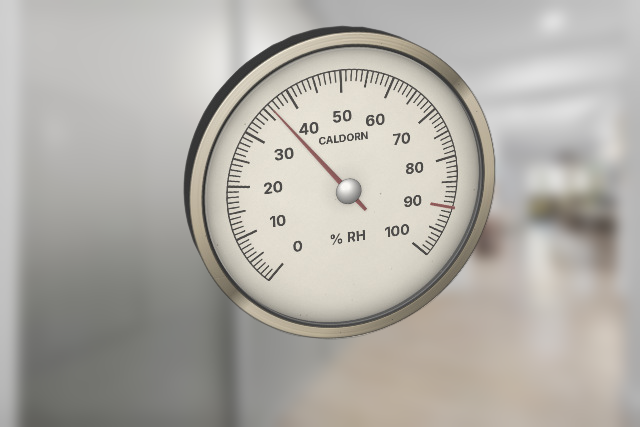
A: 36; %
